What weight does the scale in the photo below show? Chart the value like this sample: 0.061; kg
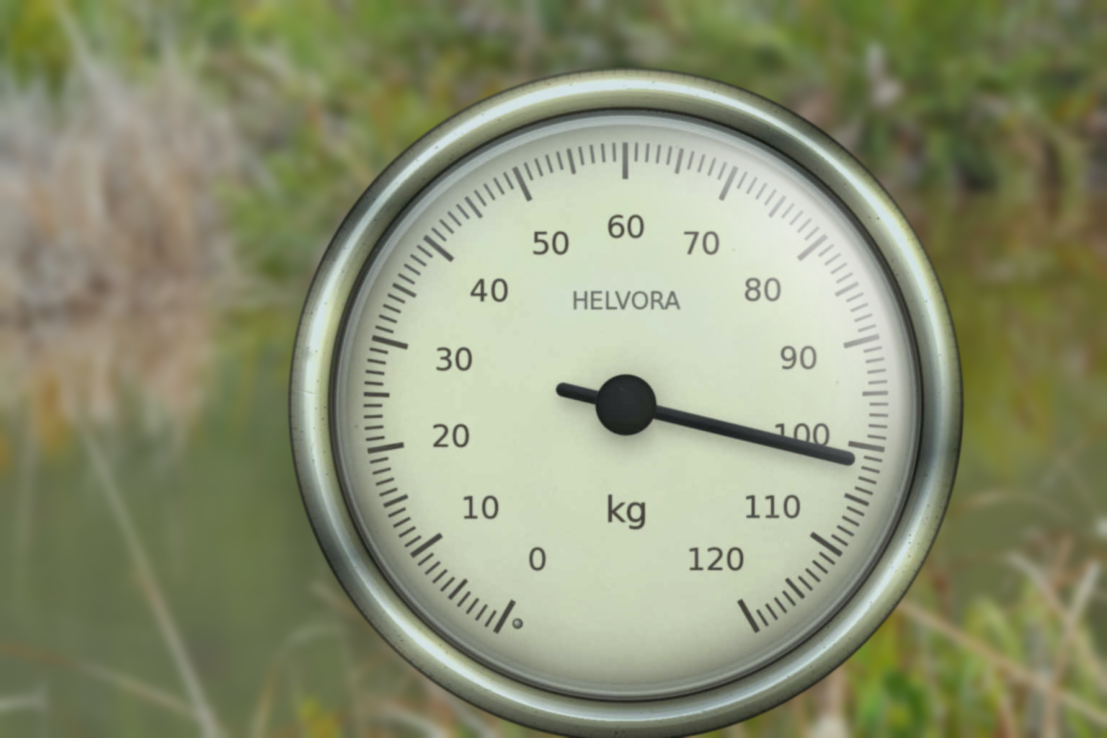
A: 101.5; kg
